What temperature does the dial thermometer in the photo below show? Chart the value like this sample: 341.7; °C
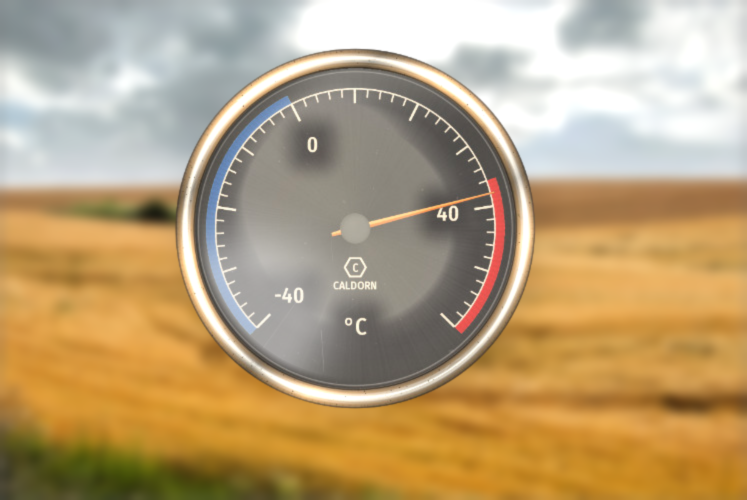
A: 38; °C
